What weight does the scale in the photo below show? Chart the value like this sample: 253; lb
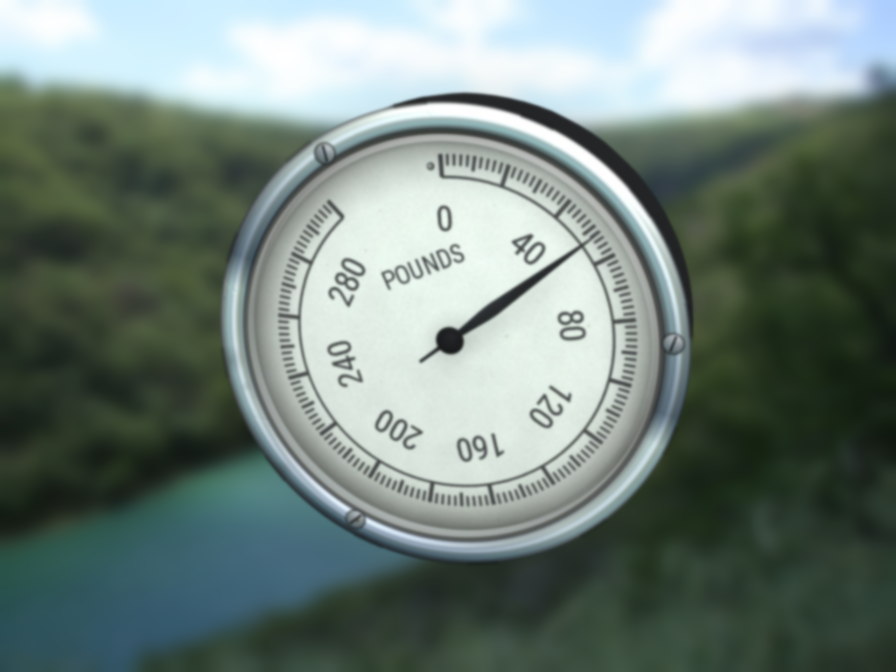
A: 52; lb
